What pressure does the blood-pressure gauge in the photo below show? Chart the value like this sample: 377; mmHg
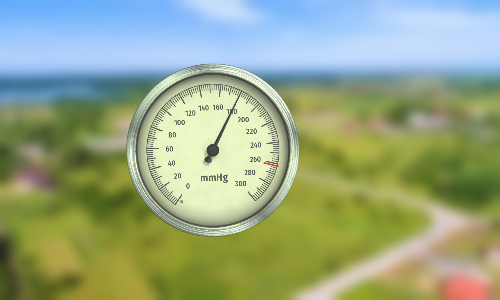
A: 180; mmHg
